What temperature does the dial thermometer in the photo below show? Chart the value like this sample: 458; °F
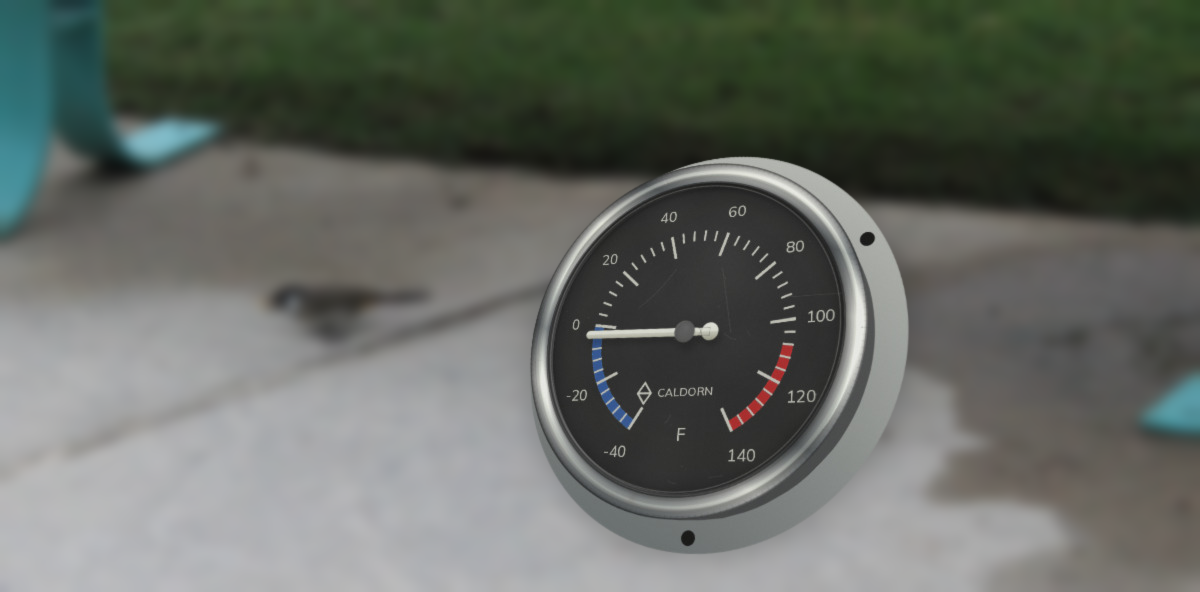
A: -4; °F
